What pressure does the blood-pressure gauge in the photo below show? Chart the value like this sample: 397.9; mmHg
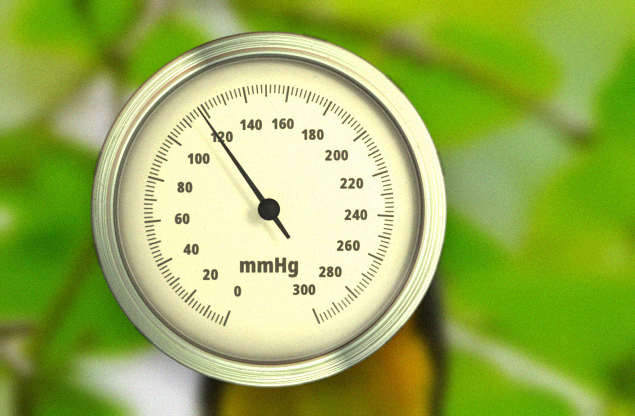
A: 118; mmHg
